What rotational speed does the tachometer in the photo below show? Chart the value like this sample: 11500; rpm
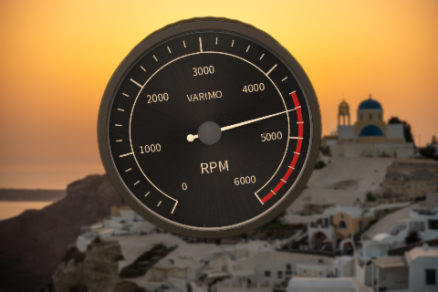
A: 4600; rpm
